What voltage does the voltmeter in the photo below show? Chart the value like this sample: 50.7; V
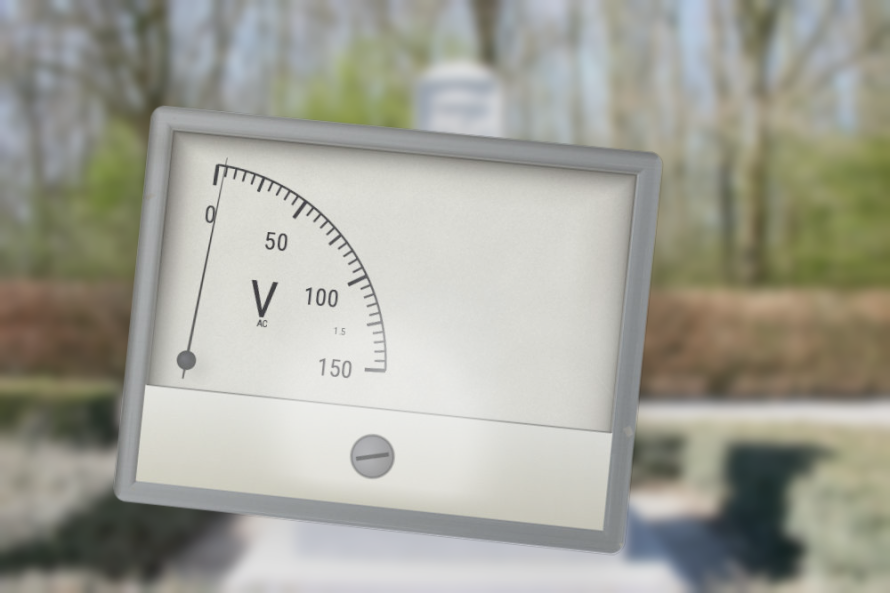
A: 5; V
